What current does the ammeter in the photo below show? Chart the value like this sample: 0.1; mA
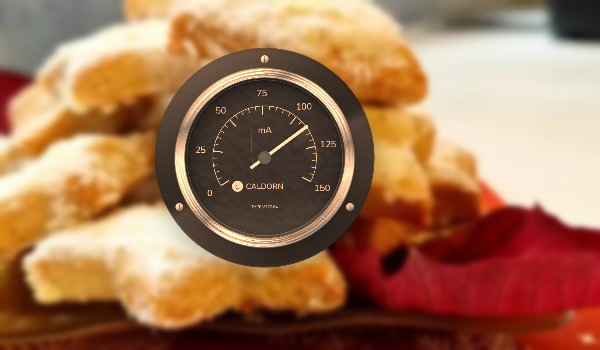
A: 110; mA
